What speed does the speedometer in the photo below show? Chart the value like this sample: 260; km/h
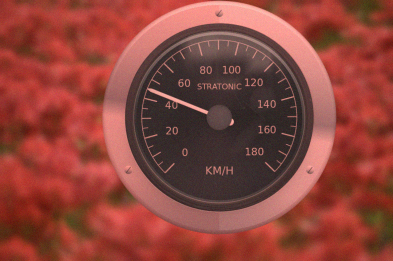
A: 45; km/h
